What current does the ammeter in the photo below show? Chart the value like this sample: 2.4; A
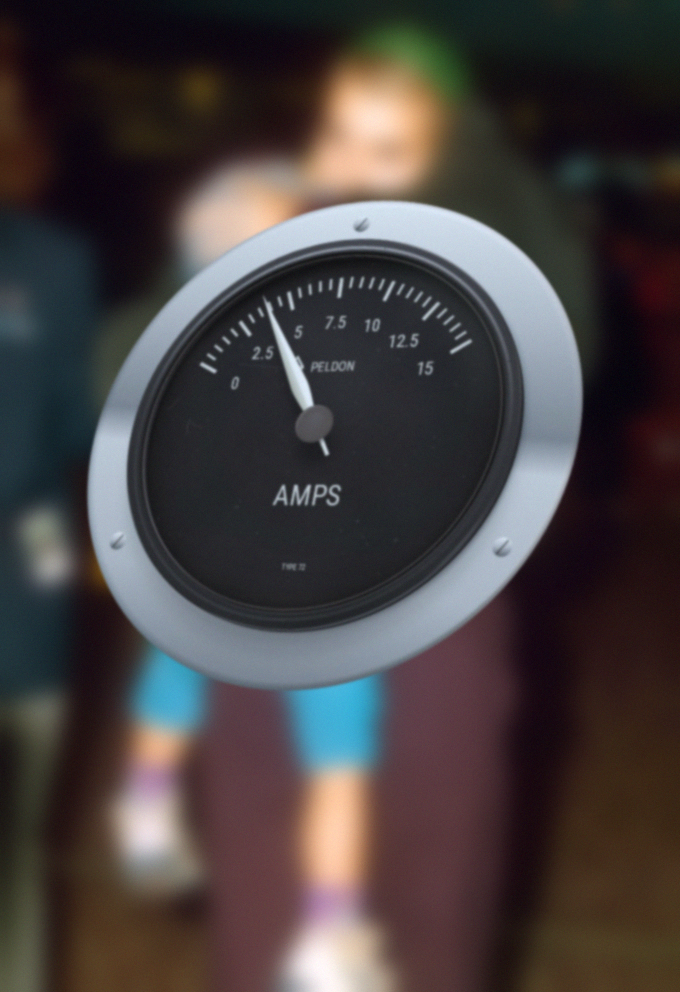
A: 4; A
